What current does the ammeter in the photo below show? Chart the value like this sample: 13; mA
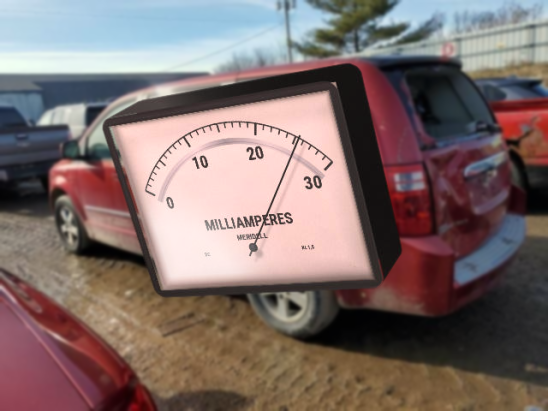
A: 25.5; mA
